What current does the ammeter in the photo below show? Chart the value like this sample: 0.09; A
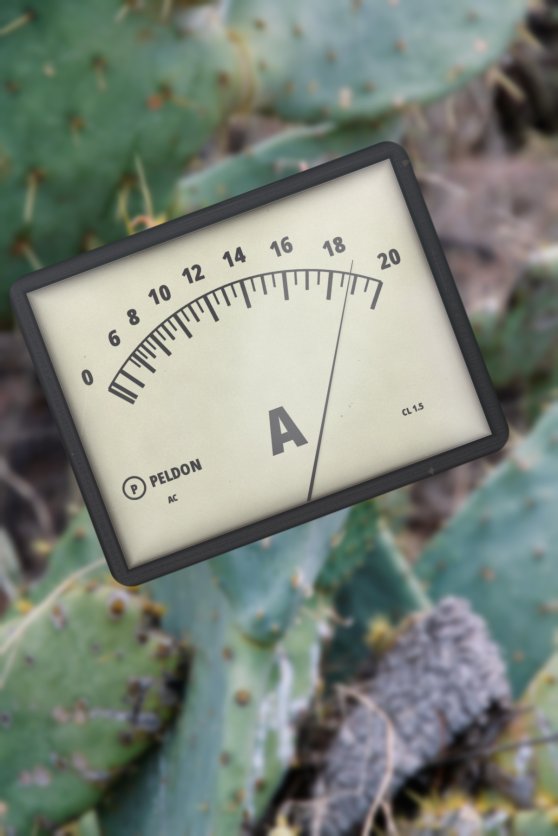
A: 18.75; A
